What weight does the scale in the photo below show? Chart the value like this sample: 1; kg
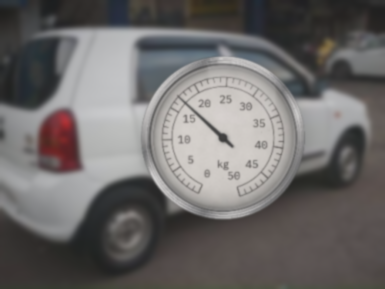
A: 17; kg
